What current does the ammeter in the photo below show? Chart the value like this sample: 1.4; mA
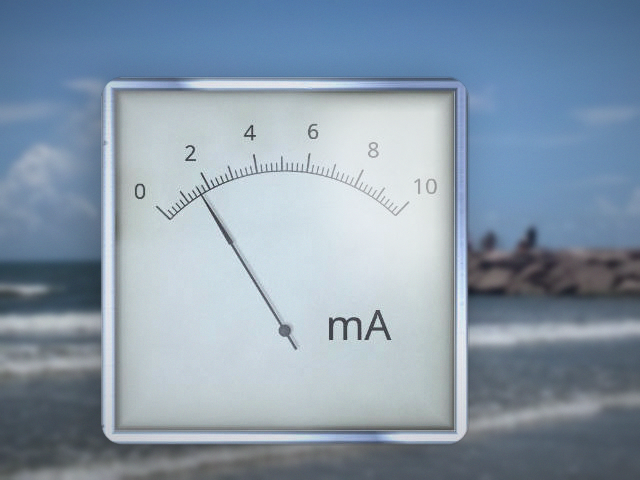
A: 1.6; mA
